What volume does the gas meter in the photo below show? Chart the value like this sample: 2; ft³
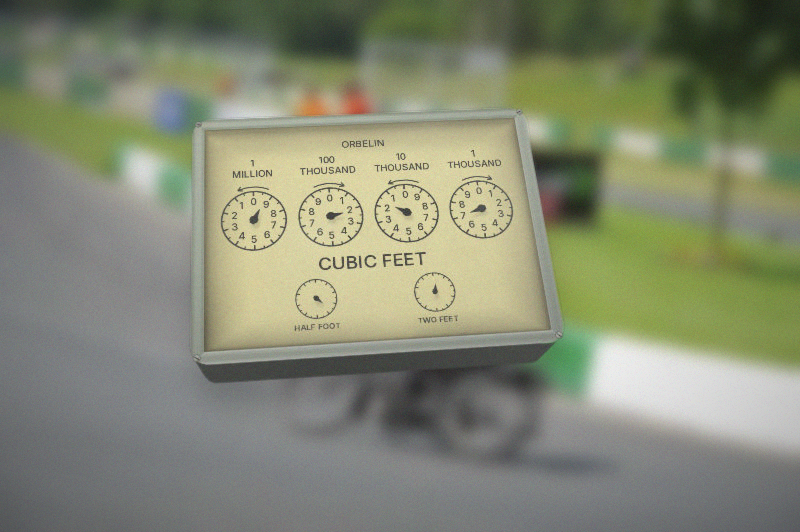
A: 921700; ft³
